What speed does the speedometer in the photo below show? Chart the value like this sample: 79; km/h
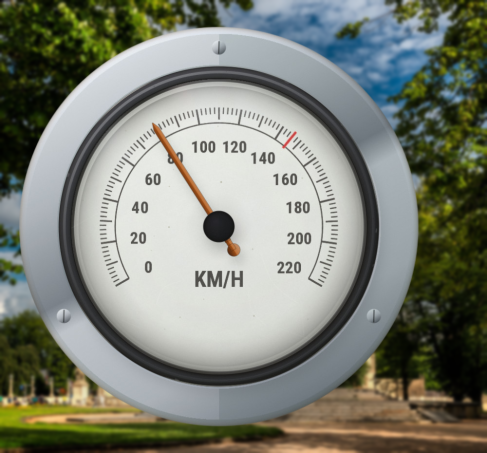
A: 80; km/h
